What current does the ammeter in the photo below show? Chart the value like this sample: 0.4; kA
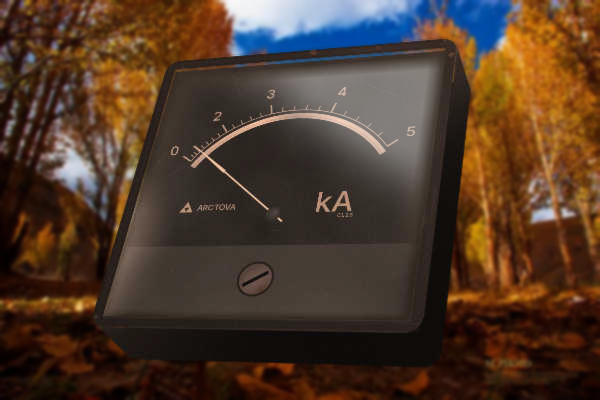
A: 1; kA
